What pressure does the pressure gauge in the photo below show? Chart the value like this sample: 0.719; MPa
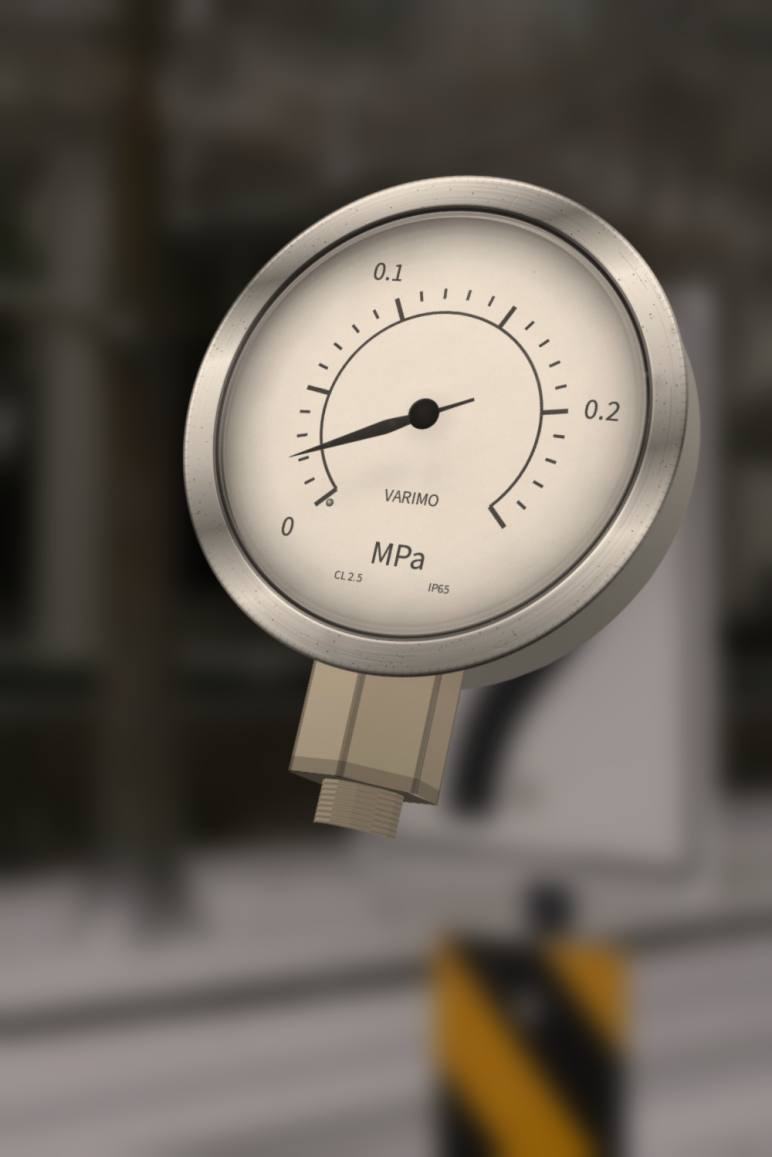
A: 0.02; MPa
